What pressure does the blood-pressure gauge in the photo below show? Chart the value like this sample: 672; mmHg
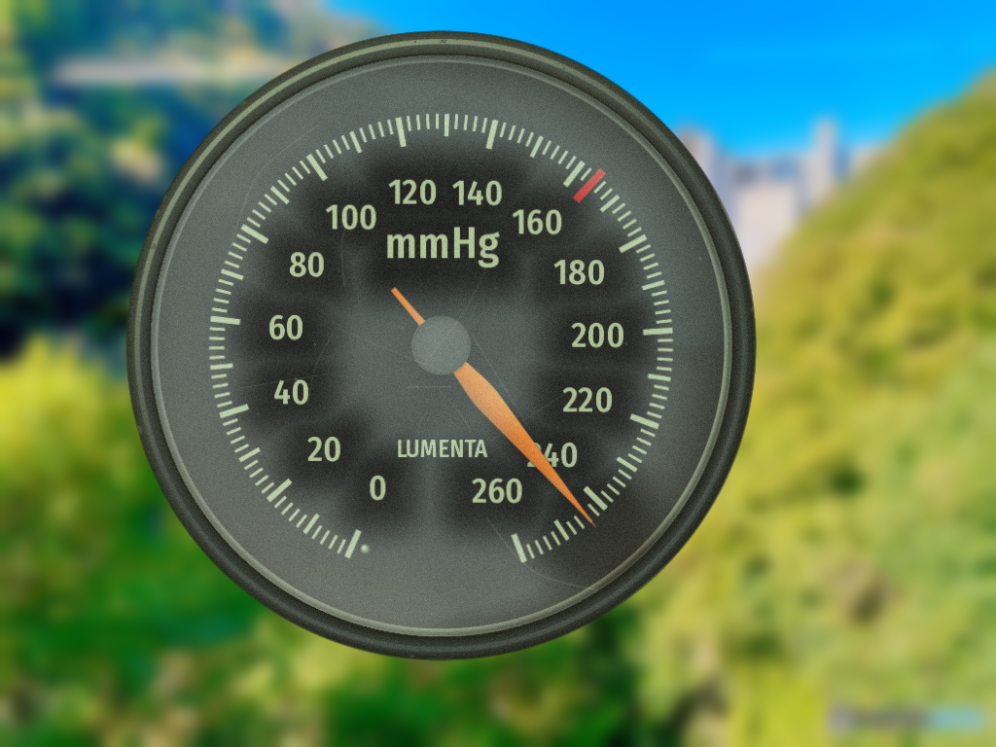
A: 244; mmHg
